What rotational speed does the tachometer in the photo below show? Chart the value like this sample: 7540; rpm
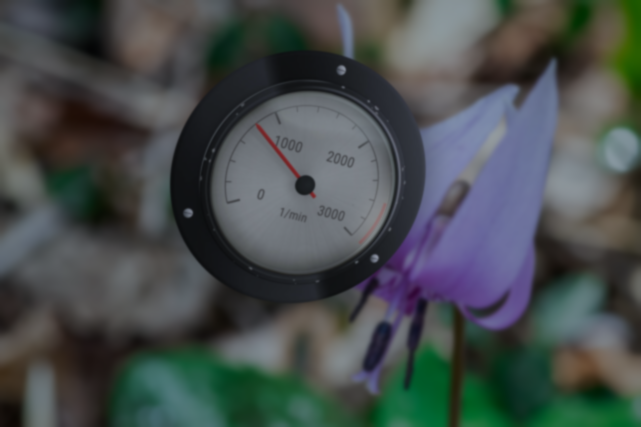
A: 800; rpm
